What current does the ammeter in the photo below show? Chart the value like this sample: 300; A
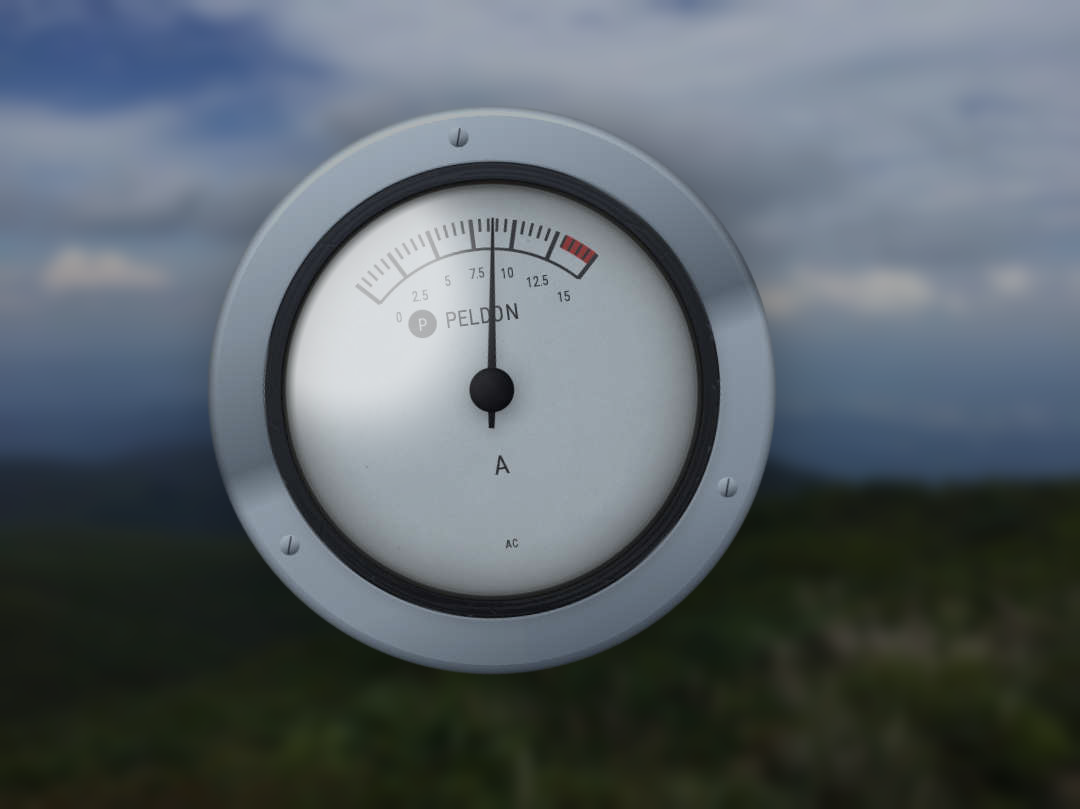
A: 8.75; A
